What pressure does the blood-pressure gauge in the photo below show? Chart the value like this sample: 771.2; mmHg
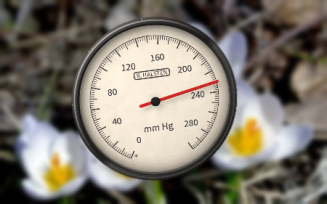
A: 230; mmHg
